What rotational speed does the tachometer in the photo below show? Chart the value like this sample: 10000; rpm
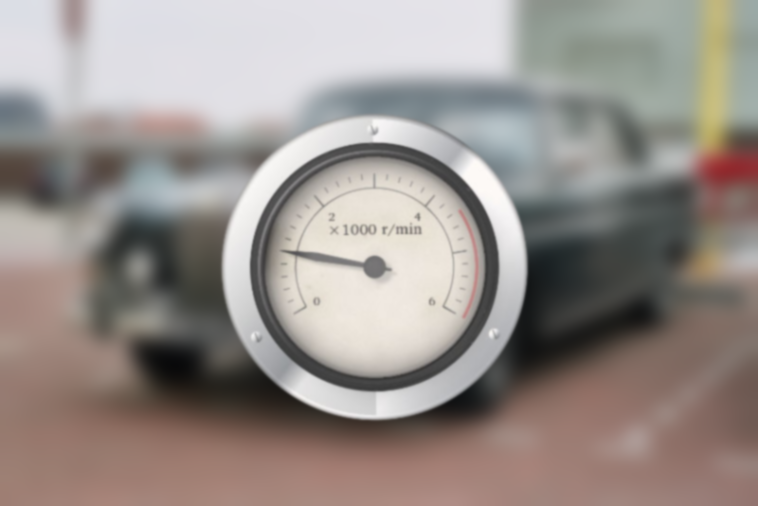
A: 1000; rpm
